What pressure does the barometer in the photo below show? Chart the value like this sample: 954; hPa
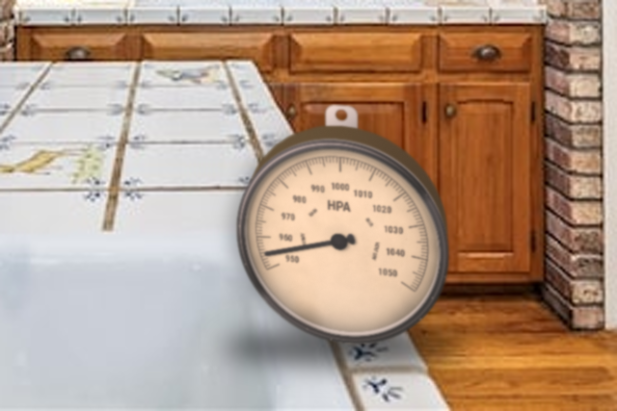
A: 955; hPa
